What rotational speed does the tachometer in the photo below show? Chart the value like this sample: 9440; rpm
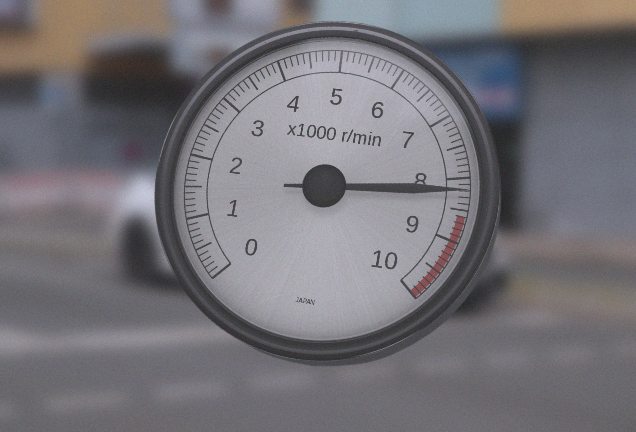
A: 8200; rpm
